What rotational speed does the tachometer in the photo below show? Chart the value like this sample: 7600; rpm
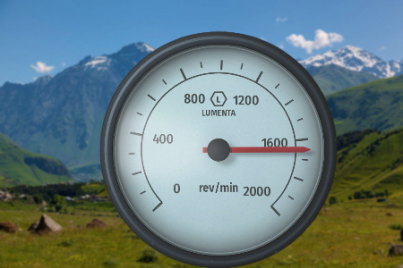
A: 1650; rpm
